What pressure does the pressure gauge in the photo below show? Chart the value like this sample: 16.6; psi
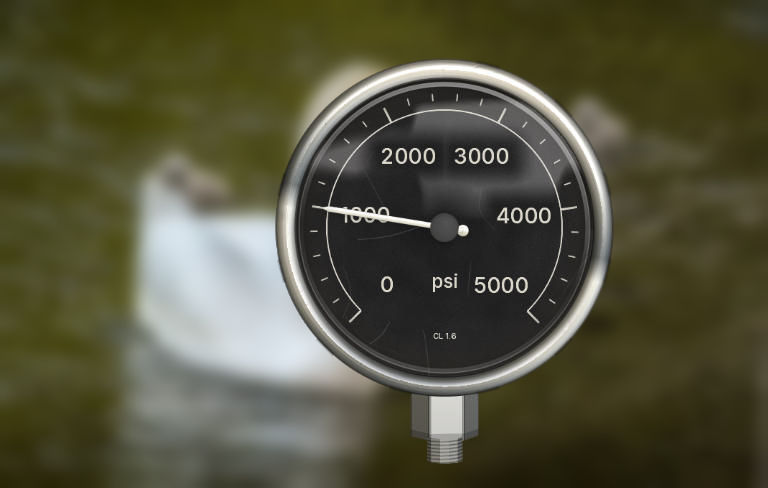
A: 1000; psi
